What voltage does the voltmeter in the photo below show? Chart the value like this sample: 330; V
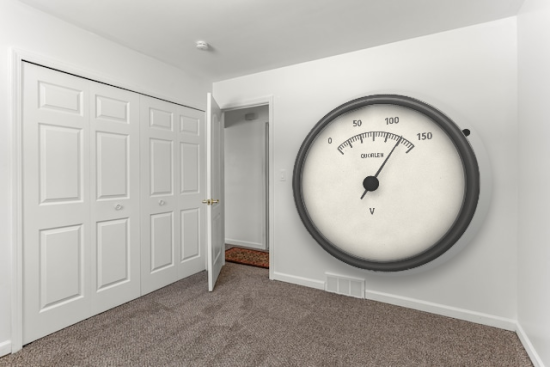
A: 125; V
